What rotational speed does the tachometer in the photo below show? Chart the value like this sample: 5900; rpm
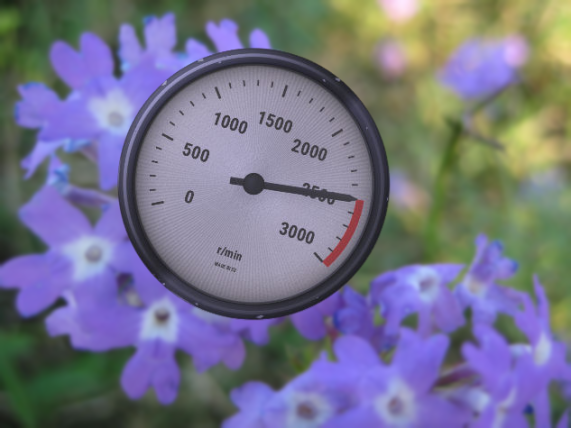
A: 2500; rpm
